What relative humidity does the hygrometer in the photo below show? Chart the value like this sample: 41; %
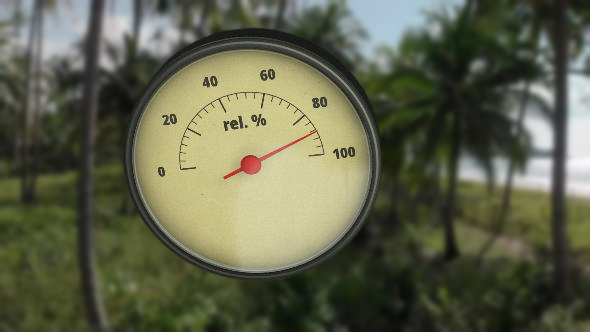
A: 88; %
